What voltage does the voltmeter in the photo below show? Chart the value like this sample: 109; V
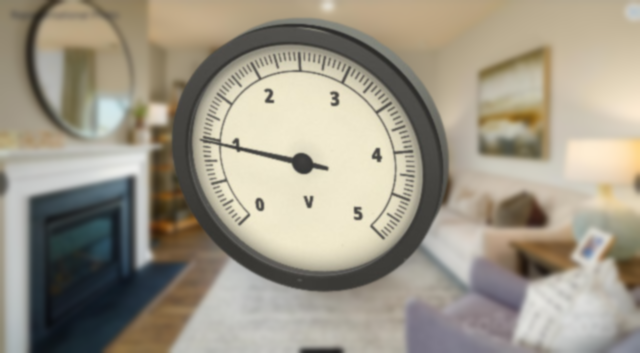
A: 1; V
